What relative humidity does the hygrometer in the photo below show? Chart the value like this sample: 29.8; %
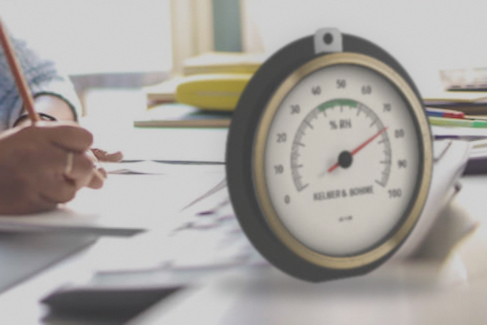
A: 75; %
